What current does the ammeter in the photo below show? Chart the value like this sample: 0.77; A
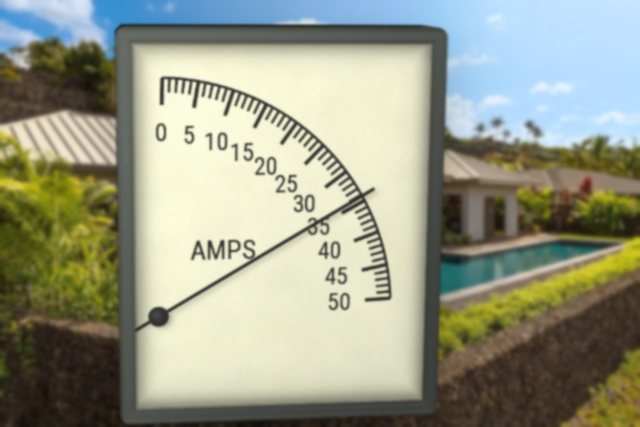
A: 34; A
